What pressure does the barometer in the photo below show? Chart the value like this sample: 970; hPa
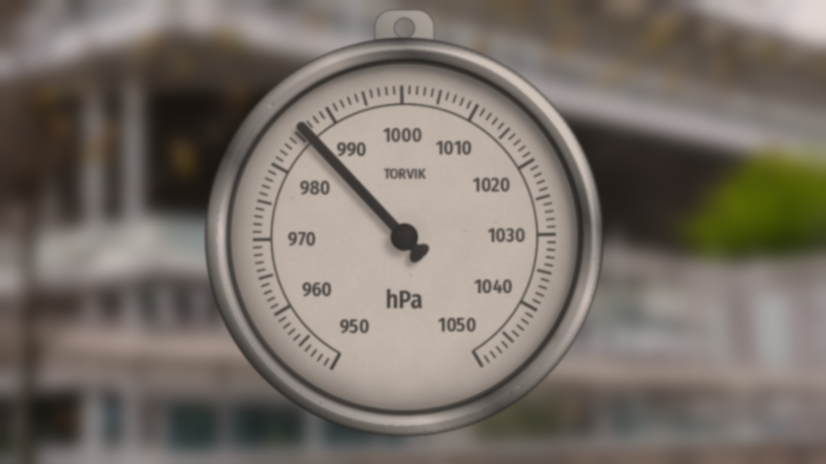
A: 986; hPa
